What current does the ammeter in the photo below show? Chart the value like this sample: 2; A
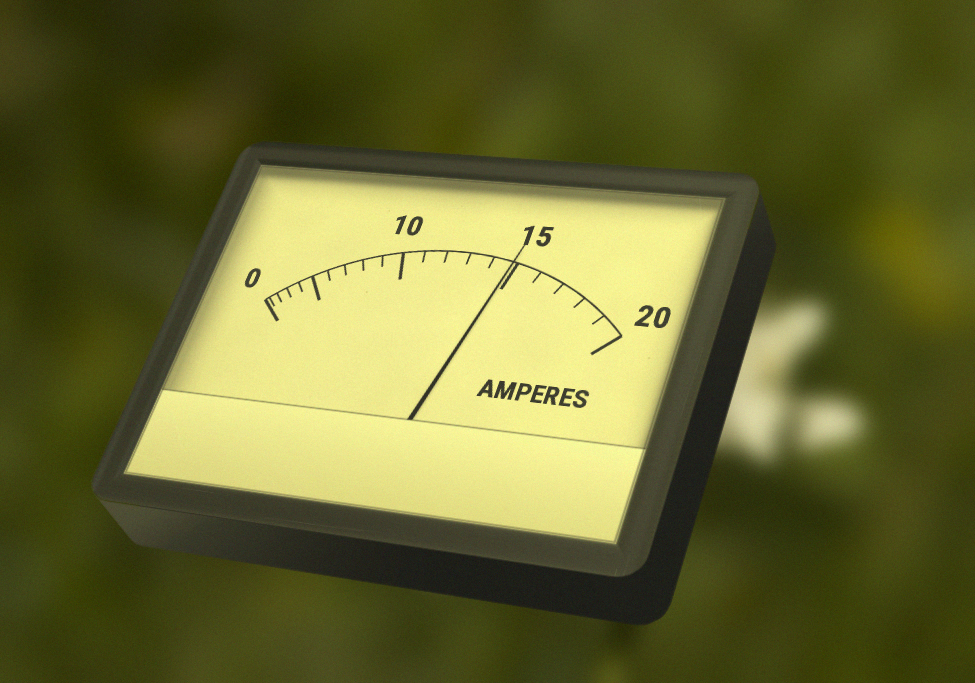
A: 15; A
